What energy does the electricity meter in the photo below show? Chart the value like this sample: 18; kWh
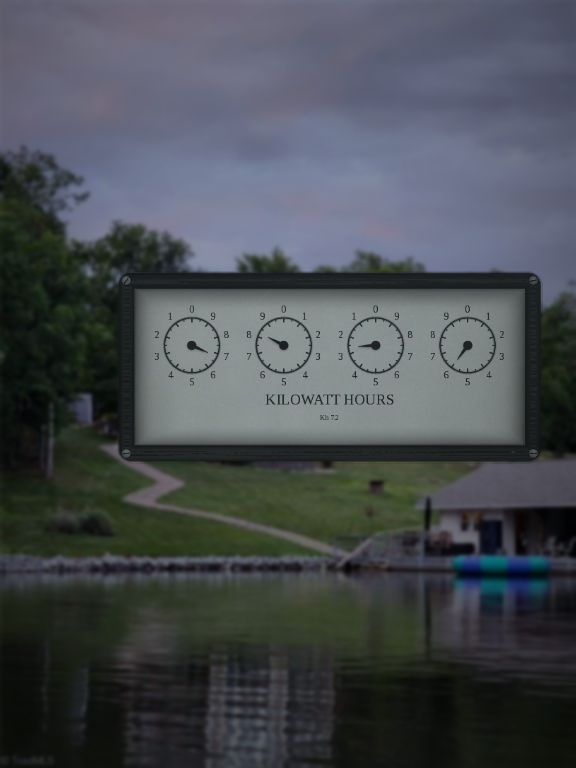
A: 6826; kWh
